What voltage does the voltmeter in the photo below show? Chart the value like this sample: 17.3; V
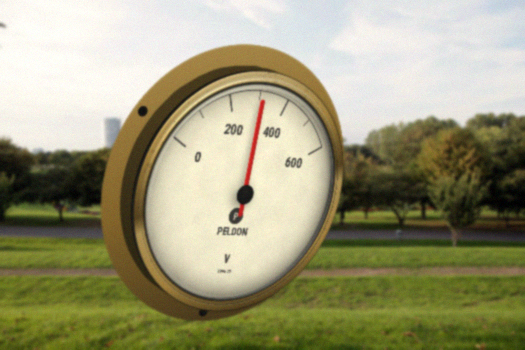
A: 300; V
